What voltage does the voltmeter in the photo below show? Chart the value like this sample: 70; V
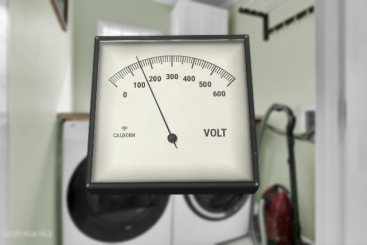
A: 150; V
